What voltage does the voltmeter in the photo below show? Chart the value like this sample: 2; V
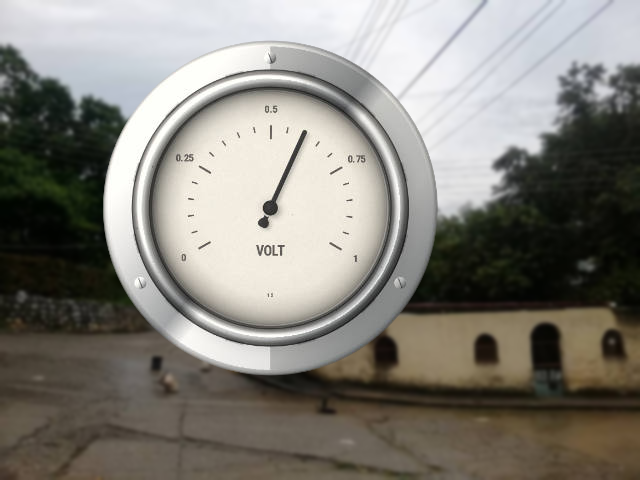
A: 0.6; V
